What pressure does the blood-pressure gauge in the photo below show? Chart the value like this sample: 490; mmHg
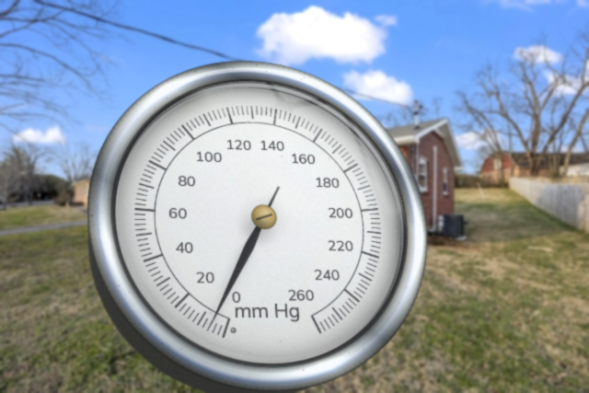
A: 6; mmHg
